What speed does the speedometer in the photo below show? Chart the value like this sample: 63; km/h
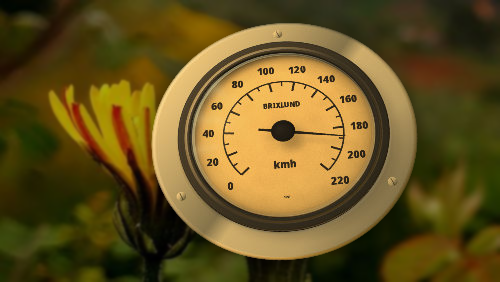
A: 190; km/h
